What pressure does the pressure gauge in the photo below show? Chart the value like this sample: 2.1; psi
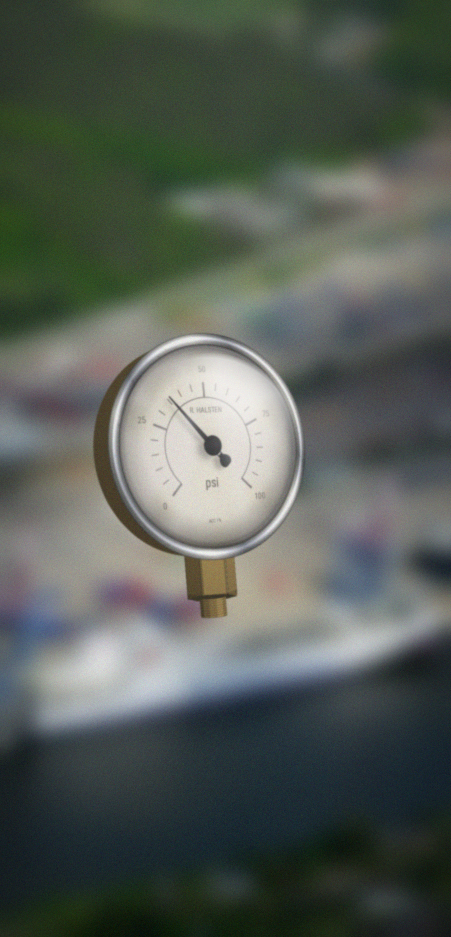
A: 35; psi
